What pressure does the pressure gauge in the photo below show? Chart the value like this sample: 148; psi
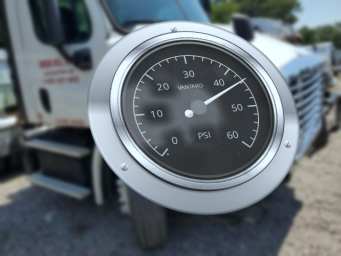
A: 44; psi
